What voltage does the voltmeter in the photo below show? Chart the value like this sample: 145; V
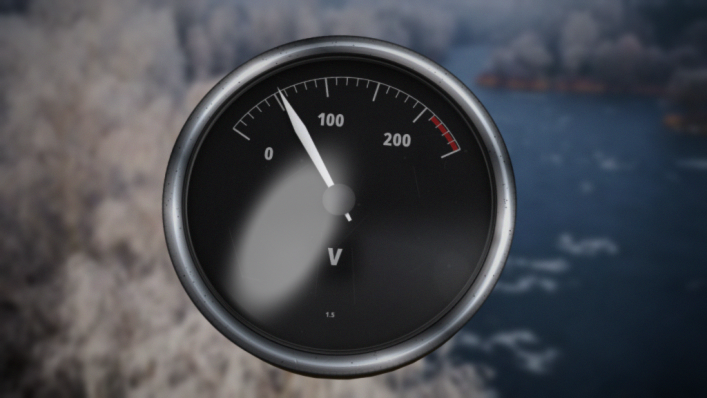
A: 55; V
